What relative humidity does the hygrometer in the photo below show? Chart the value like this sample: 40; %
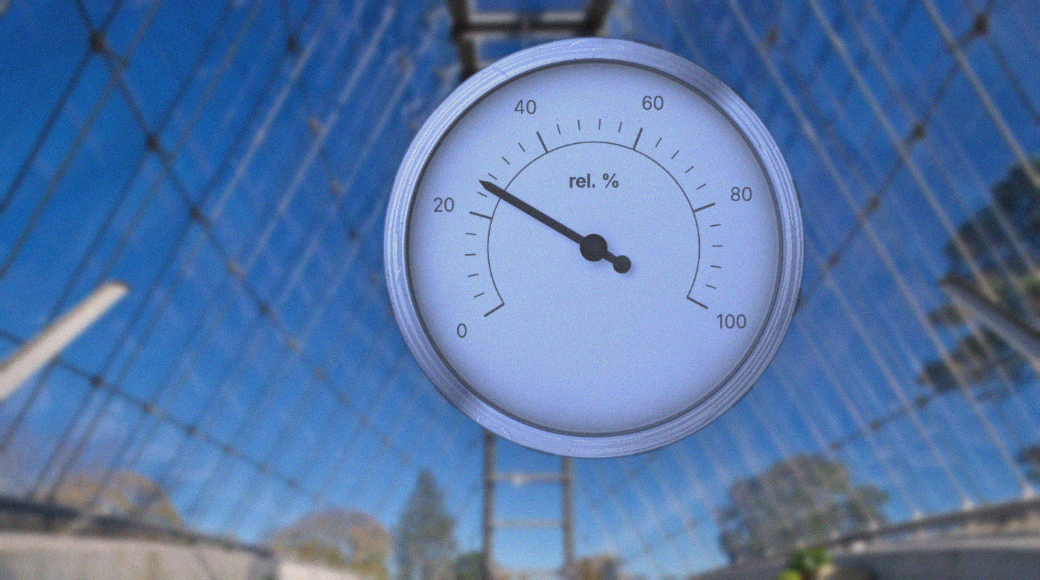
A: 26; %
